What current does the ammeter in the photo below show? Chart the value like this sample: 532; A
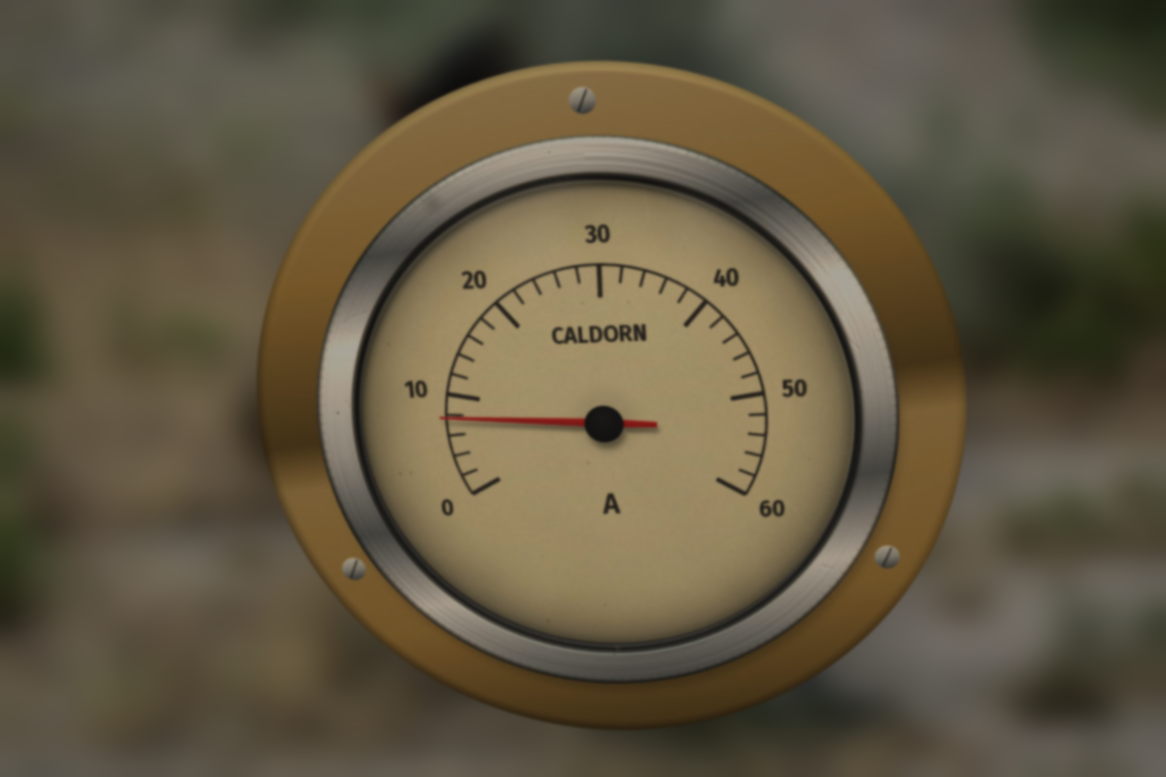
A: 8; A
